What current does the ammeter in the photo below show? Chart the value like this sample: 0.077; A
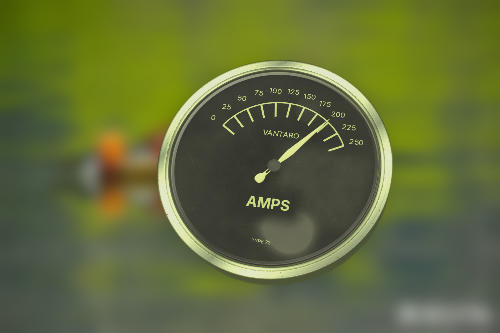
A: 200; A
